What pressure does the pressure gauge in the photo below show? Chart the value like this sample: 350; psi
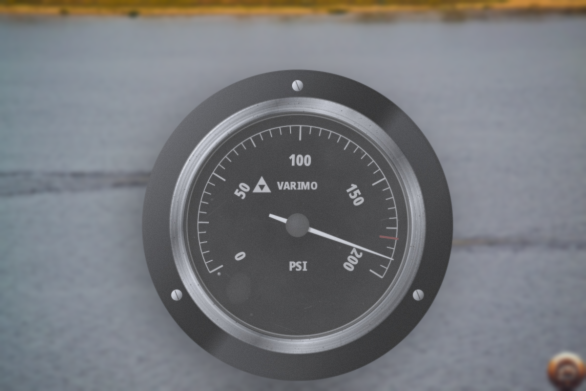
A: 190; psi
